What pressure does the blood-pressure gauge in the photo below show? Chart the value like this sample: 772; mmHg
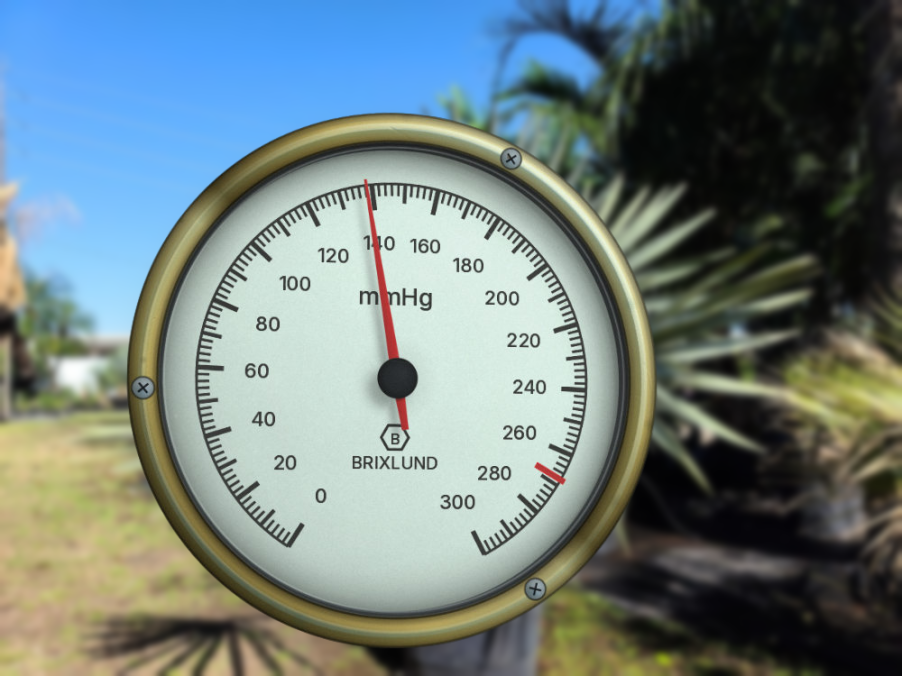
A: 138; mmHg
